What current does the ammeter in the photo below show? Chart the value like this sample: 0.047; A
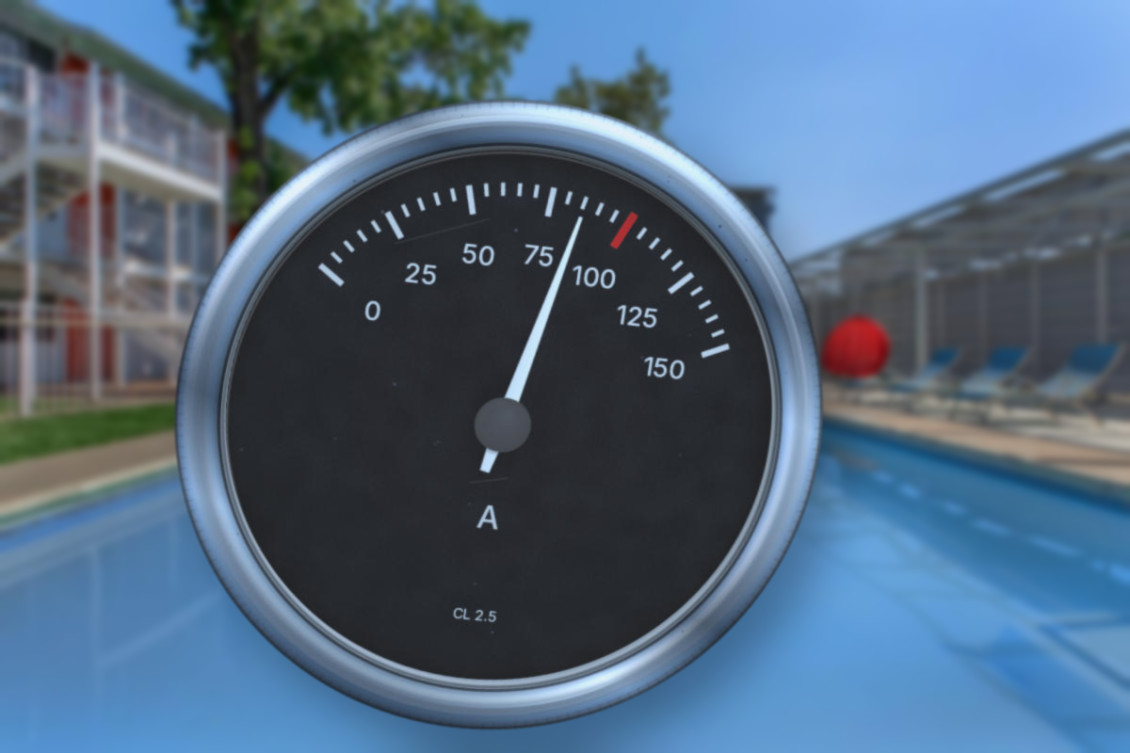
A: 85; A
